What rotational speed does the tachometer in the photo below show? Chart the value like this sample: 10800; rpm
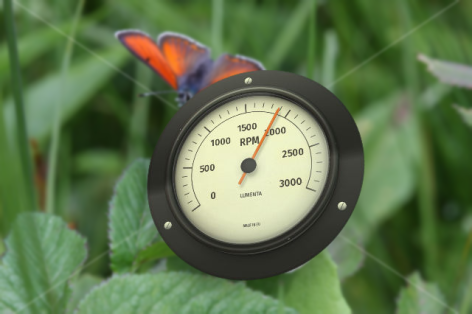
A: 1900; rpm
